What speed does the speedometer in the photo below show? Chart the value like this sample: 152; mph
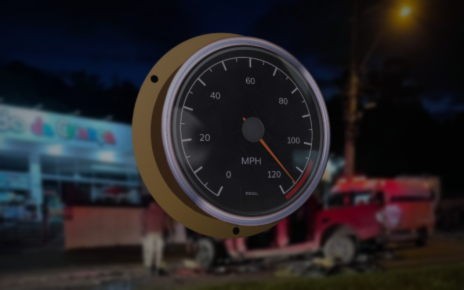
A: 115; mph
